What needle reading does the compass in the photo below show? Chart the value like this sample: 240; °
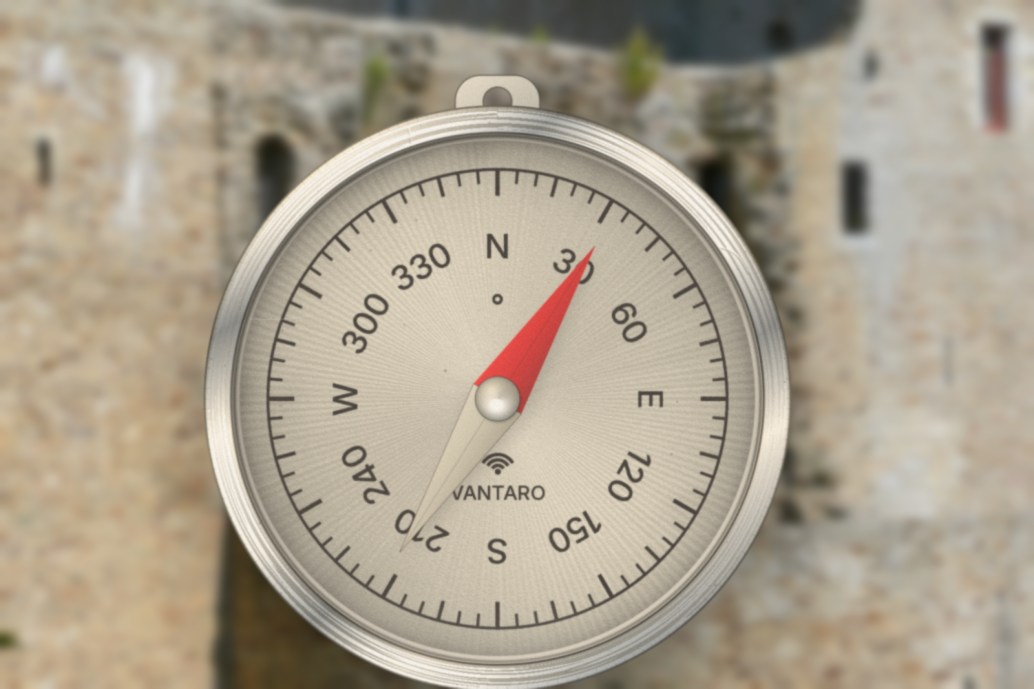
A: 32.5; °
